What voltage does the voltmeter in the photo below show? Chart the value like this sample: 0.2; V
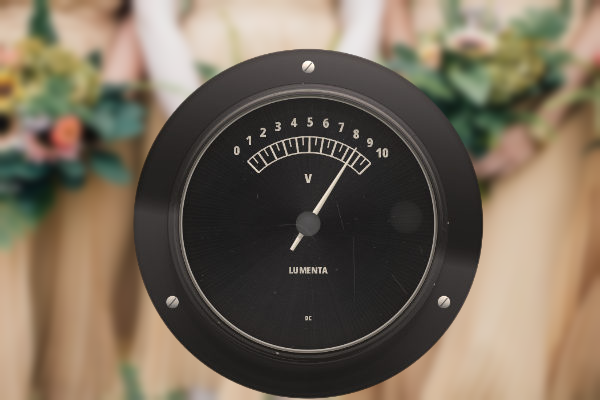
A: 8.5; V
